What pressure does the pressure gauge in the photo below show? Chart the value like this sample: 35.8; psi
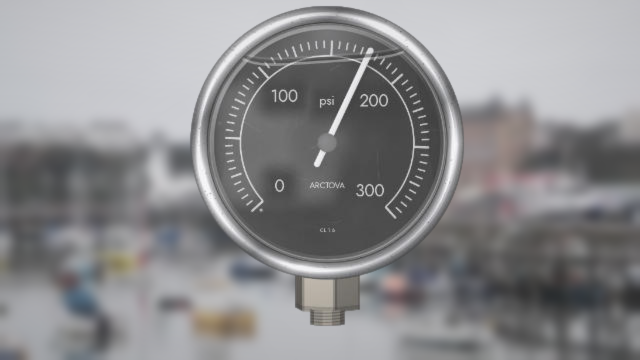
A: 175; psi
